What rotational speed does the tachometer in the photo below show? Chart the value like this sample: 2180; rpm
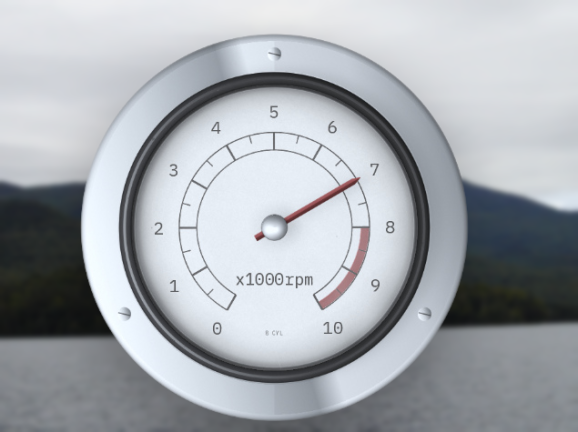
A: 7000; rpm
